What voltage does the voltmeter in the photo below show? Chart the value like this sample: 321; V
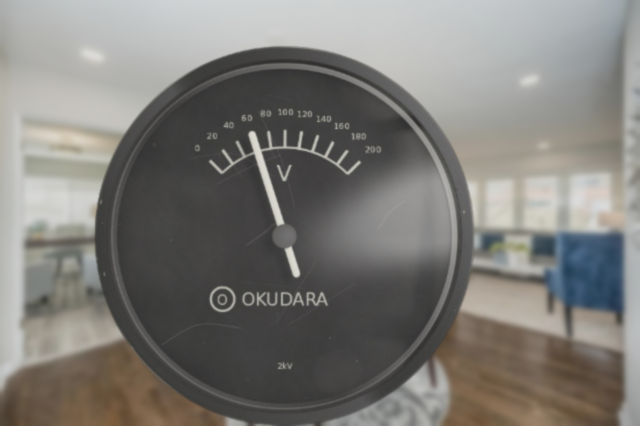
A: 60; V
